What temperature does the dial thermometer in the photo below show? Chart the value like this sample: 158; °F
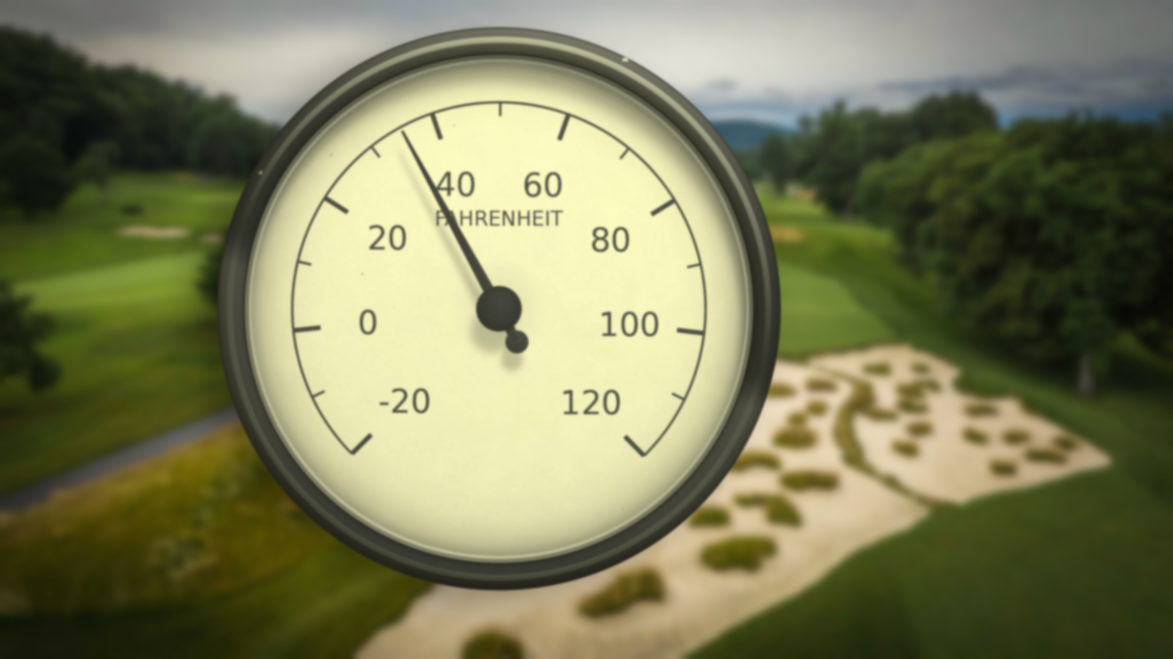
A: 35; °F
